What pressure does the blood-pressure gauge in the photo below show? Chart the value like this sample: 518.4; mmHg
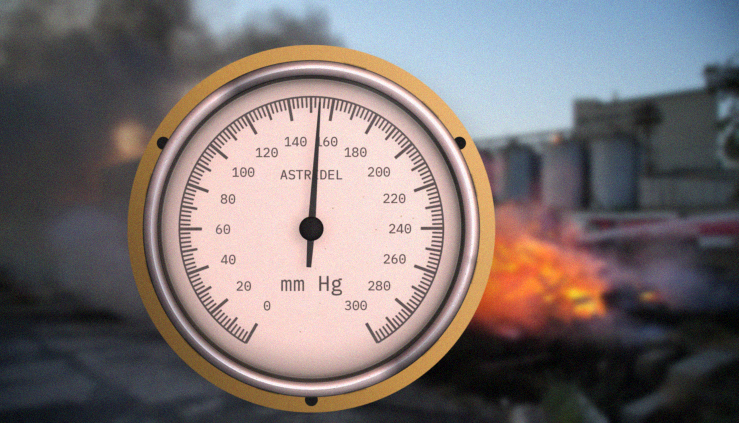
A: 154; mmHg
